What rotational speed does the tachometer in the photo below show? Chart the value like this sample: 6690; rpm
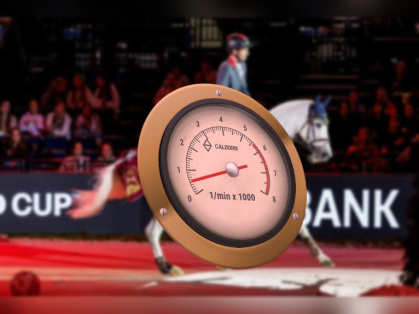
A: 500; rpm
